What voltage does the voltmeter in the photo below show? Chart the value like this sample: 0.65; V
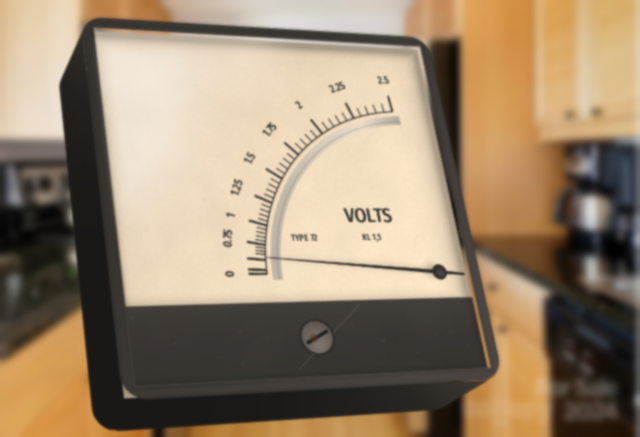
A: 0.5; V
